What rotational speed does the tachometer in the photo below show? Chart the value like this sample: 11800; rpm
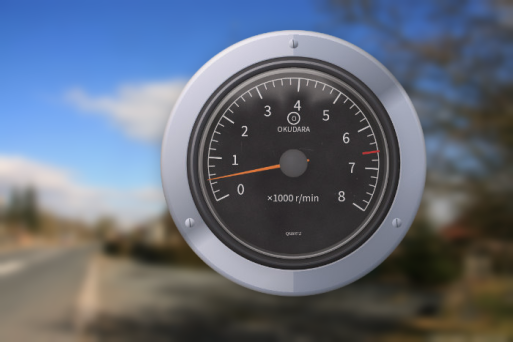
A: 500; rpm
